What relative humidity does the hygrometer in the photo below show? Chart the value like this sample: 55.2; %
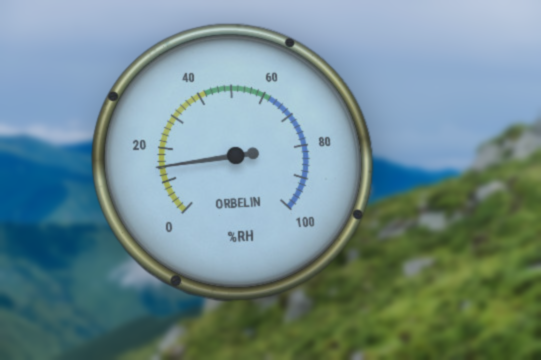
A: 14; %
